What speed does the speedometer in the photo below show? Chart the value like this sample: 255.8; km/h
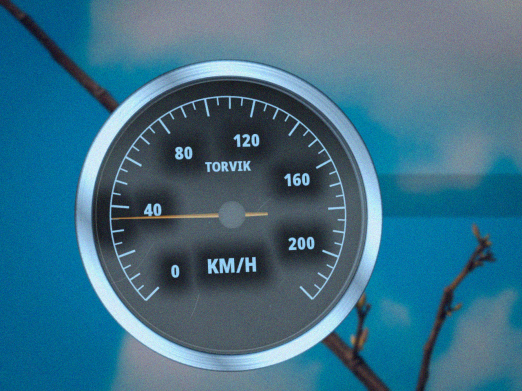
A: 35; km/h
